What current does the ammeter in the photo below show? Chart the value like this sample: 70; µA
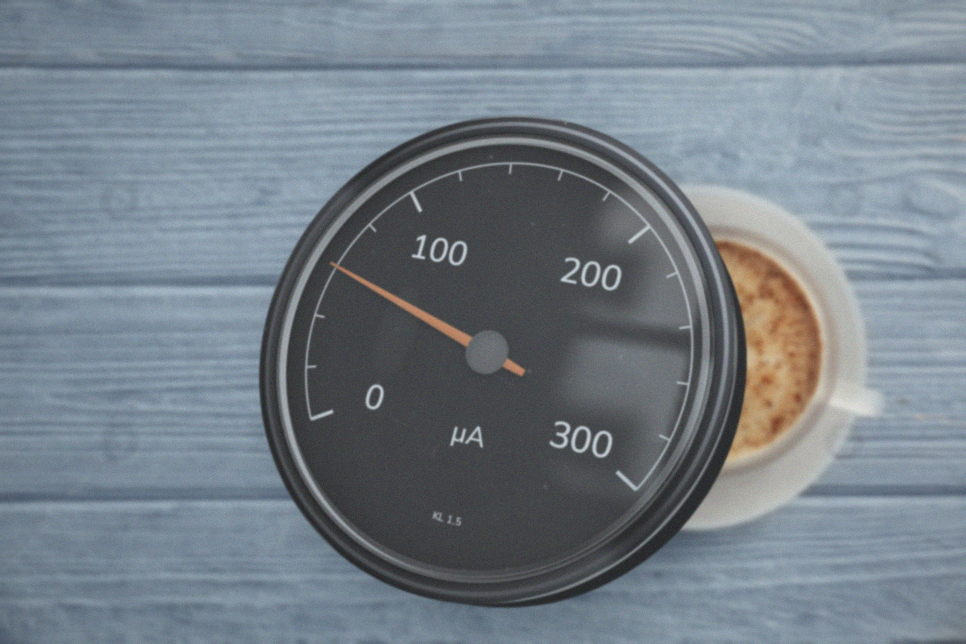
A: 60; µA
